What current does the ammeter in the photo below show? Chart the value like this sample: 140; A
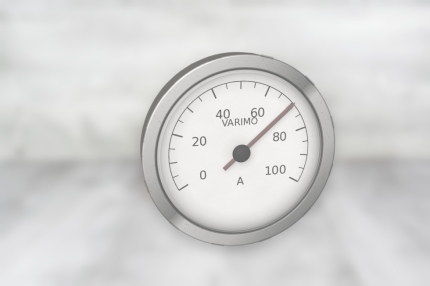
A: 70; A
